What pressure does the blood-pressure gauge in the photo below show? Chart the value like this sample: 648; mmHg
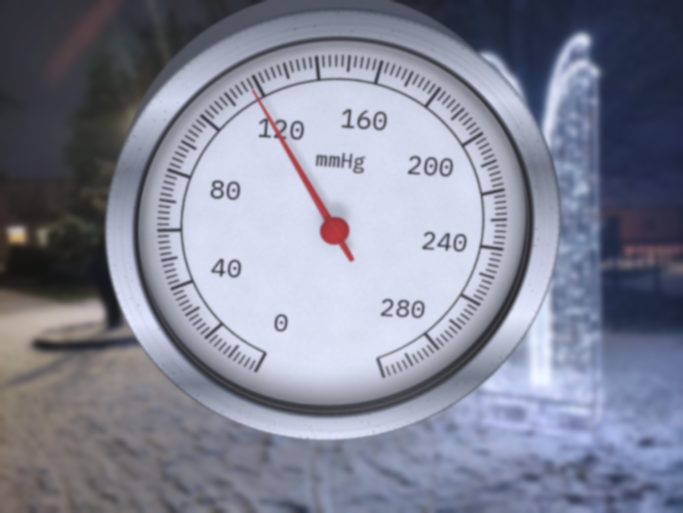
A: 118; mmHg
